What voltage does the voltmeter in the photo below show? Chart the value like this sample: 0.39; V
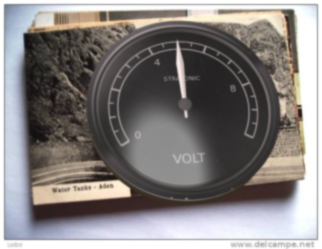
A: 5; V
